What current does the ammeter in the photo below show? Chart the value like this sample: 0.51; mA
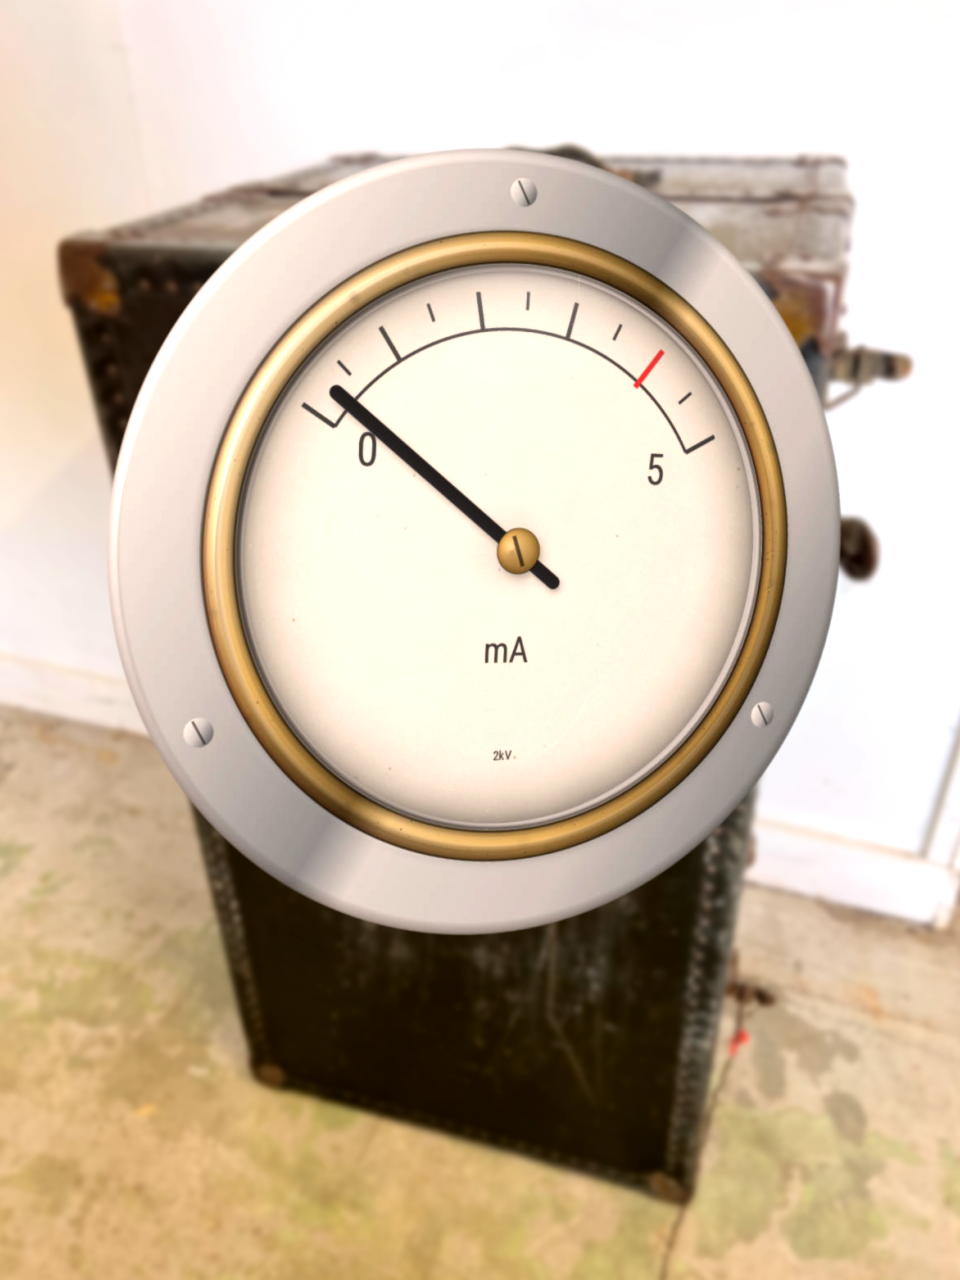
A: 0.25; mA
